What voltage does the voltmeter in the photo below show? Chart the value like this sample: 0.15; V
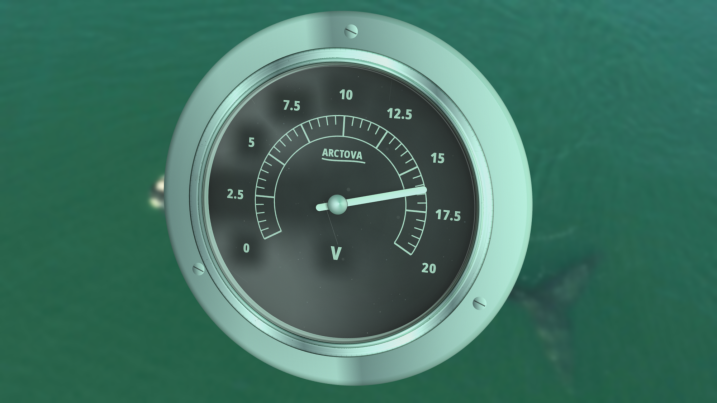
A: 16.25; V
